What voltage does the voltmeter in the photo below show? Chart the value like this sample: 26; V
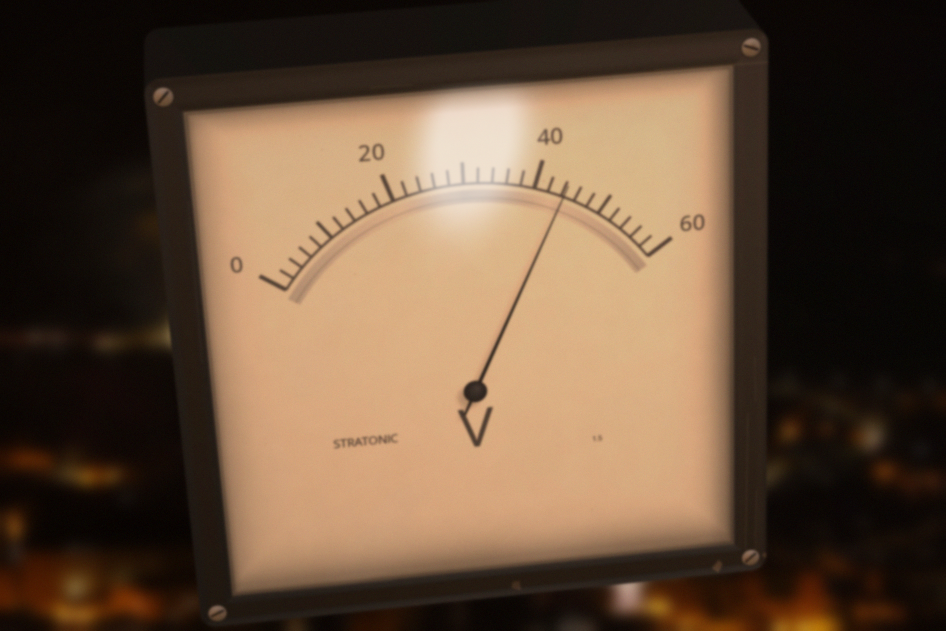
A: 44; V
